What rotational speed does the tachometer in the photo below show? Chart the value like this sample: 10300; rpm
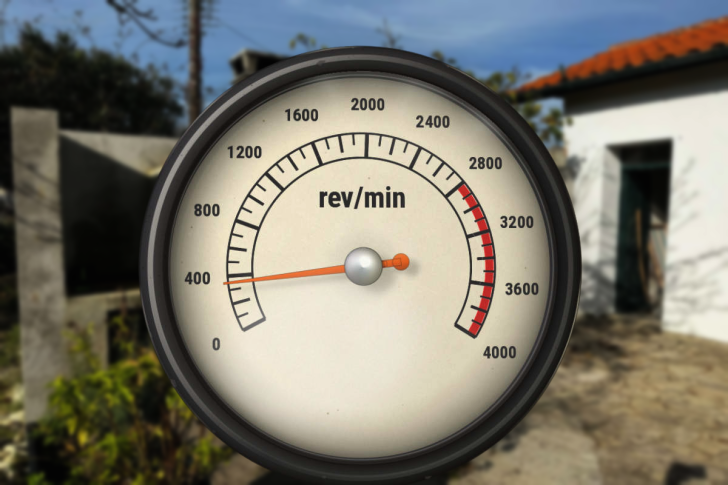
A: 350; rpm
